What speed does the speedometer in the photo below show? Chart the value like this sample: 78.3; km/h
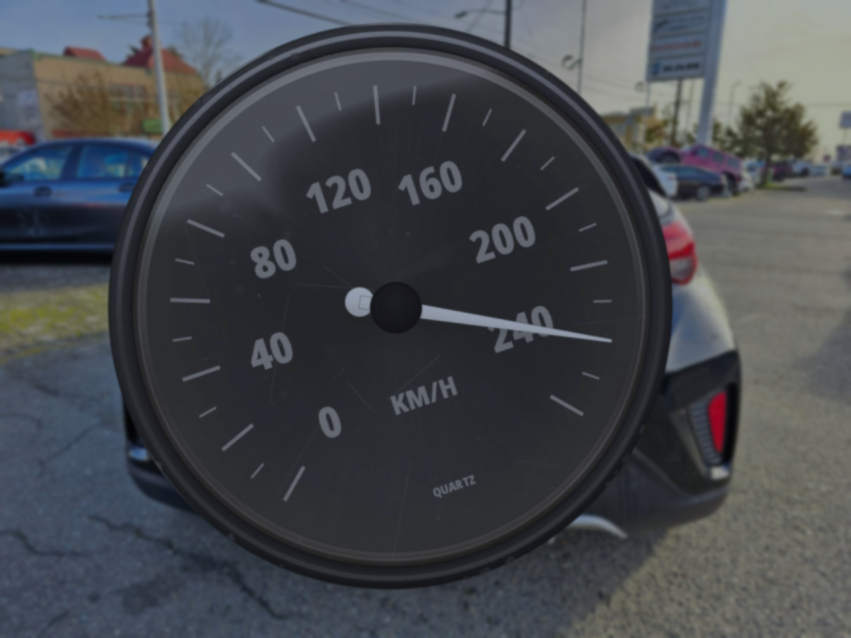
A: 240; km/h
